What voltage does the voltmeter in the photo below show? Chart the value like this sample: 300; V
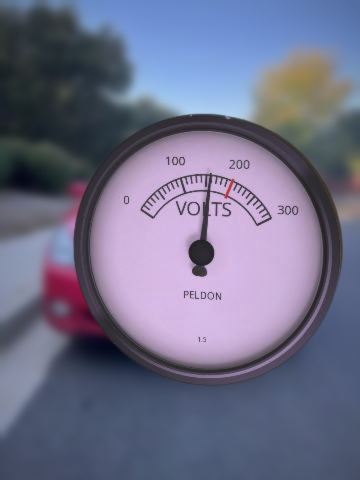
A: 160; V
